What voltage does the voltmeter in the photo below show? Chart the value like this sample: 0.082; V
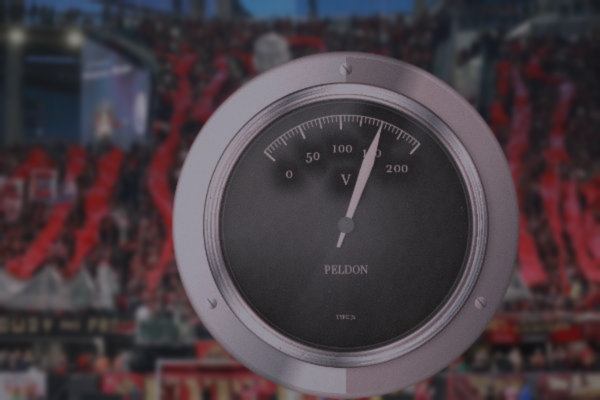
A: 150; V
